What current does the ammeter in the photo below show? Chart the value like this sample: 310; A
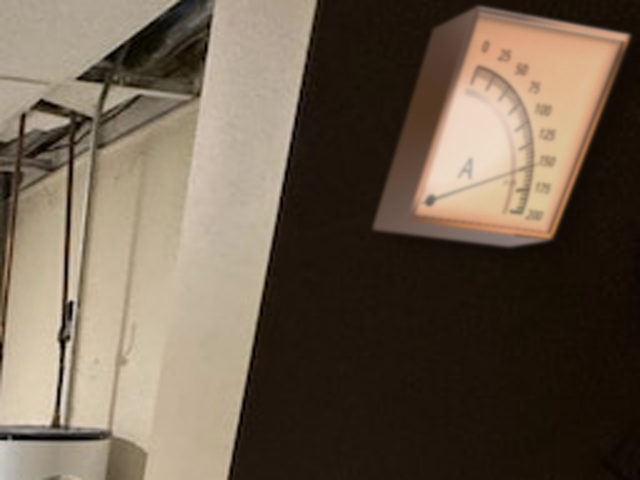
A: 150; A
